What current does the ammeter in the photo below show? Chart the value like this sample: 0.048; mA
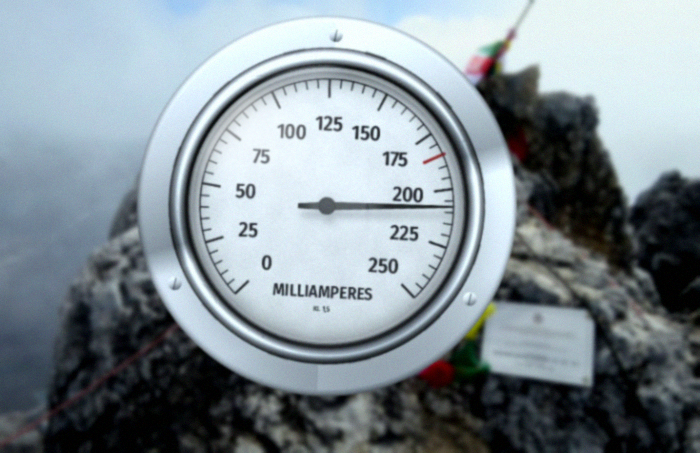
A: 207.5; mA
